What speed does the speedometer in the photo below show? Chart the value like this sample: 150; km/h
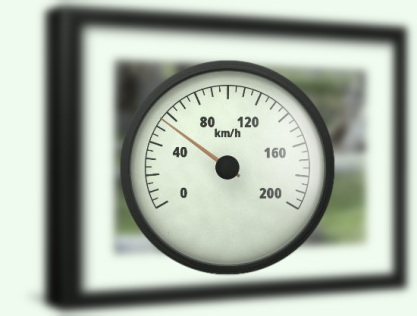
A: 55; km/h
